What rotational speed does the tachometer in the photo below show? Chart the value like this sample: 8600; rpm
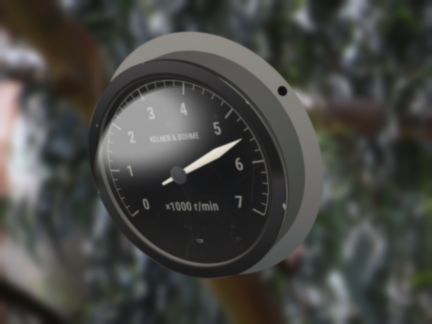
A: 5500; rpm
